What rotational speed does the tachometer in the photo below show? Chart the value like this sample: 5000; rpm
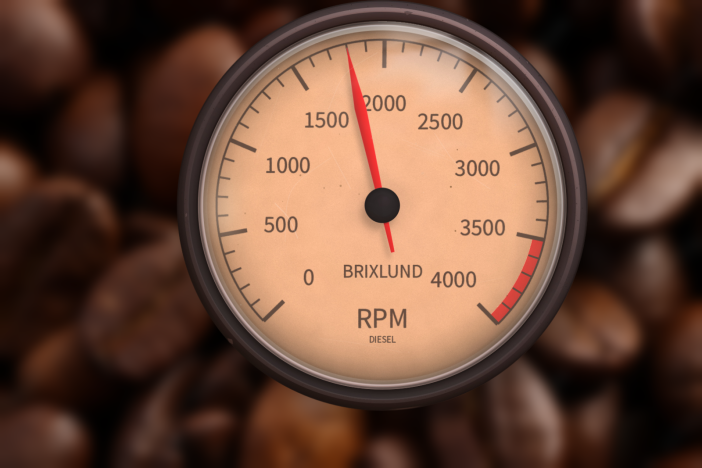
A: 1800; rpm
